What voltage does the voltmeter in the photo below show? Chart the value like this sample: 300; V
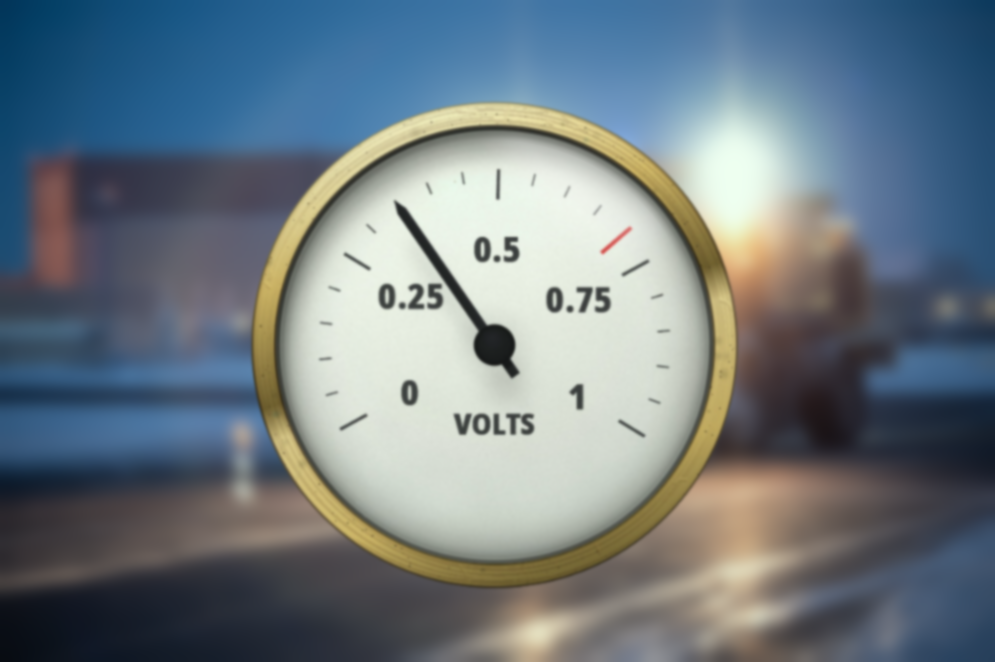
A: 0.35; V
